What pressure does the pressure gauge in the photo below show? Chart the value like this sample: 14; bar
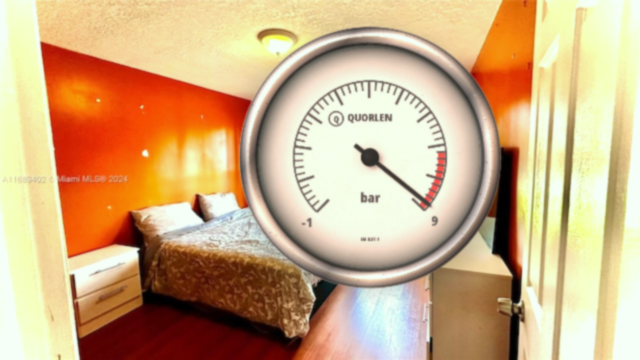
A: 8.8; bar
